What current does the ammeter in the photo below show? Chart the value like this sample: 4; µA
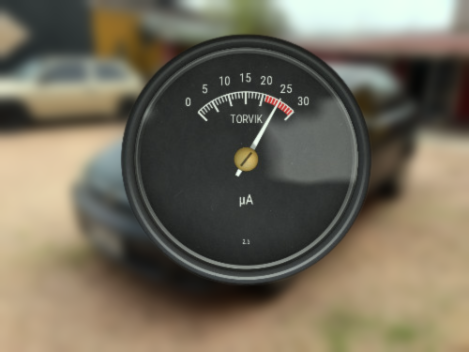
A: 25; µA
